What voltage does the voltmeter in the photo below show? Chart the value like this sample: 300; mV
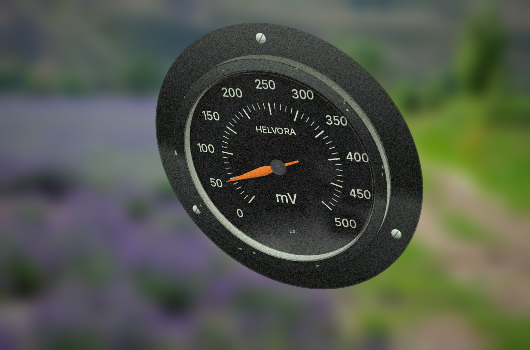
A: 50; mV
